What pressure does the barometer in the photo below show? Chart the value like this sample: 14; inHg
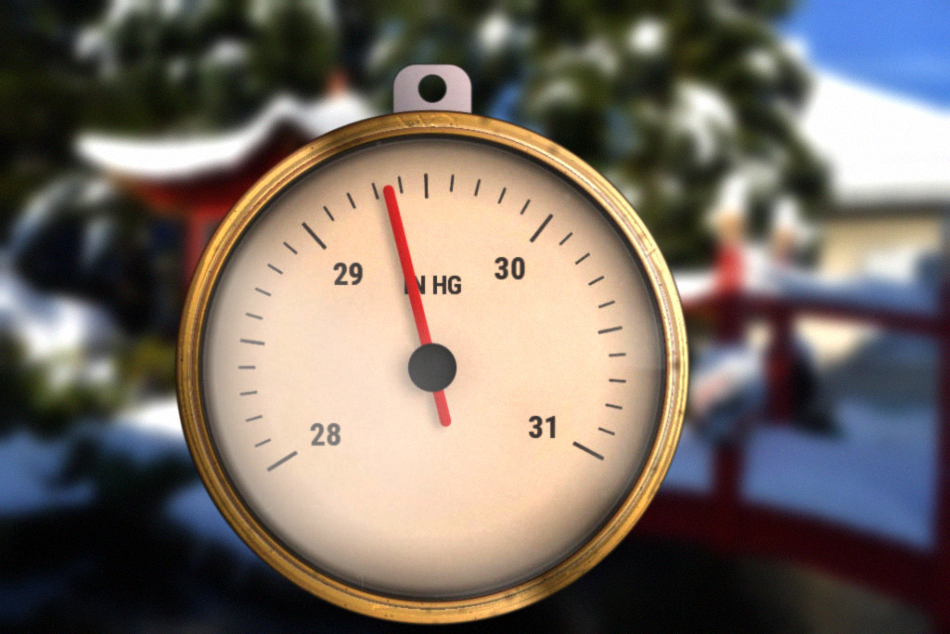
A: 29.35; inHg
